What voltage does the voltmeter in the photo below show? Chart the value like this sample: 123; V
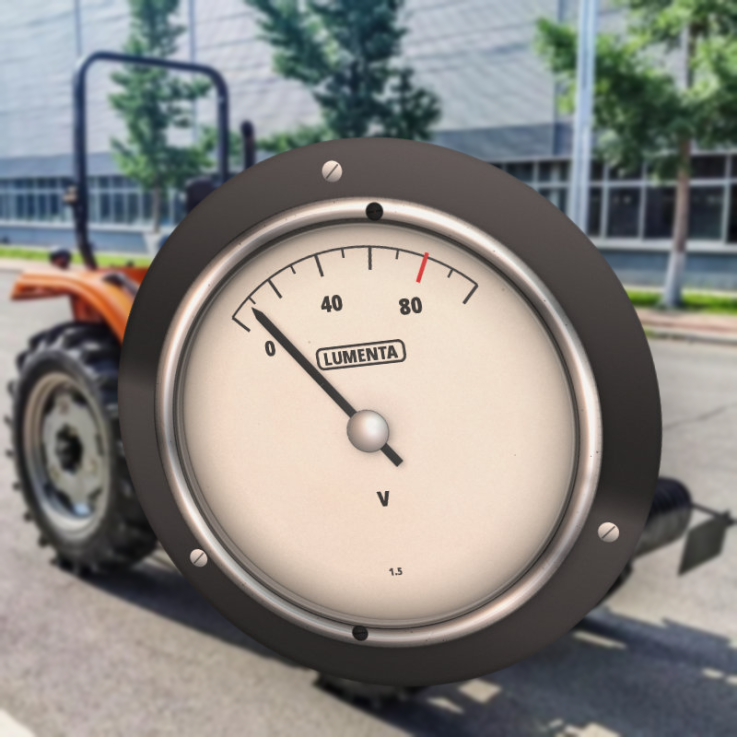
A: 10; V
